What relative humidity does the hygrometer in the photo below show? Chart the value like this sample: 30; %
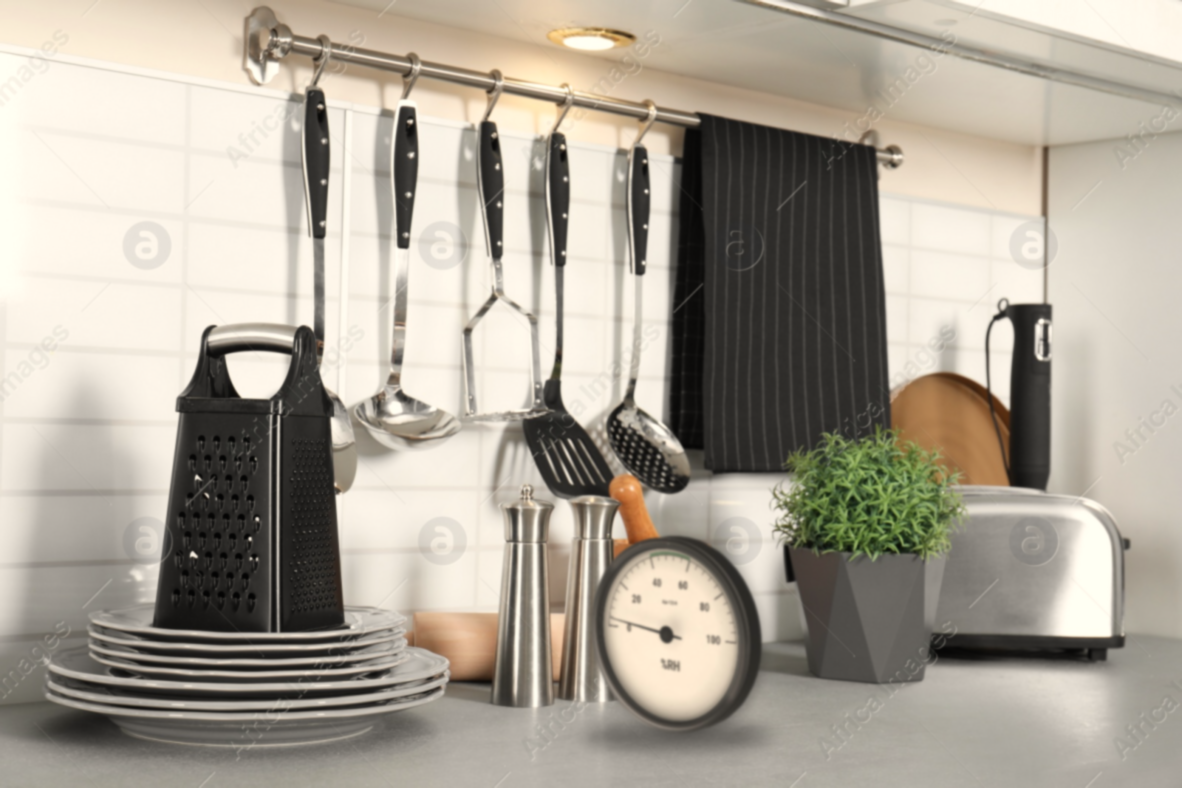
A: 4; %
